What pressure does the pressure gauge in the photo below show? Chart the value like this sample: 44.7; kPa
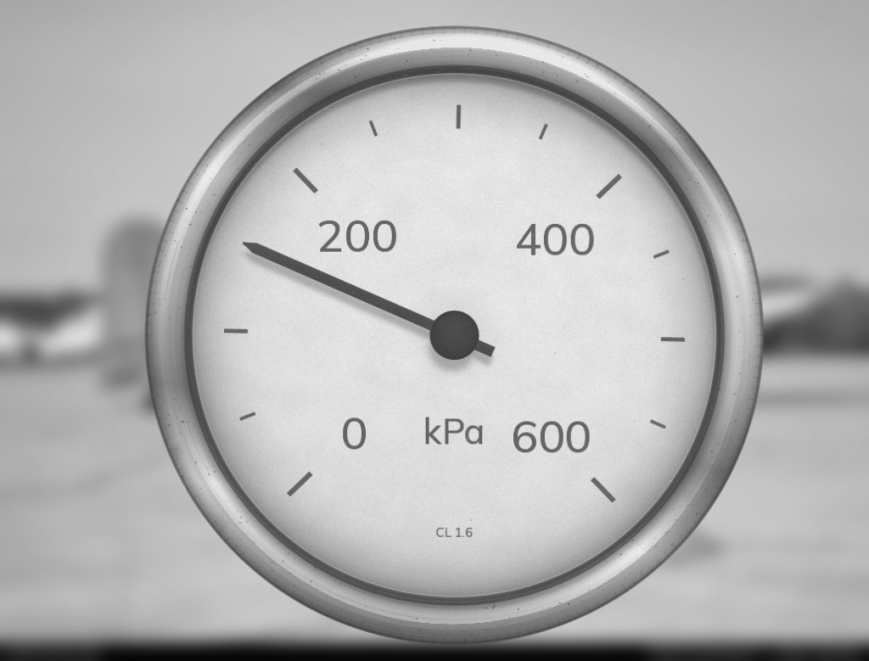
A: 150; kPa
